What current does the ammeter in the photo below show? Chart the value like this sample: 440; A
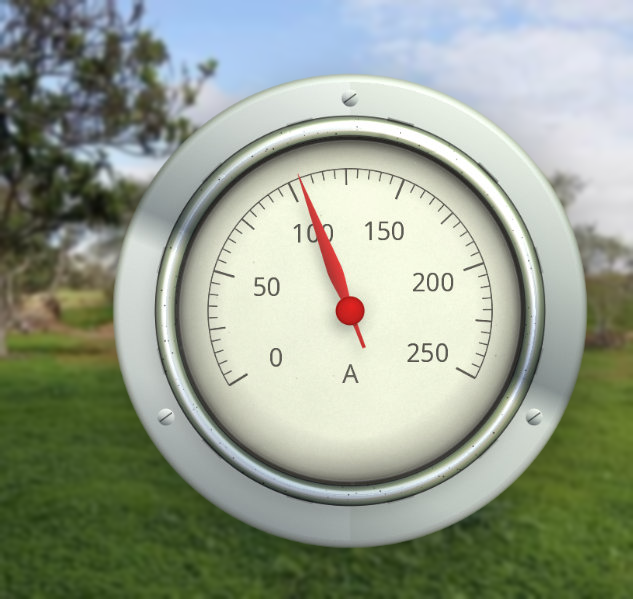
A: 105; A
